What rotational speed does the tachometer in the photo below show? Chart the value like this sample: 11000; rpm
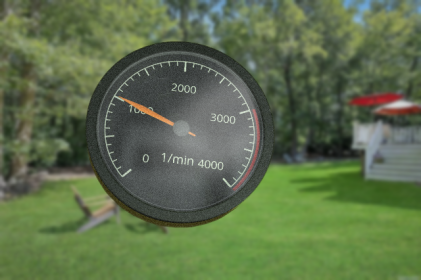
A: 1000; rpm
